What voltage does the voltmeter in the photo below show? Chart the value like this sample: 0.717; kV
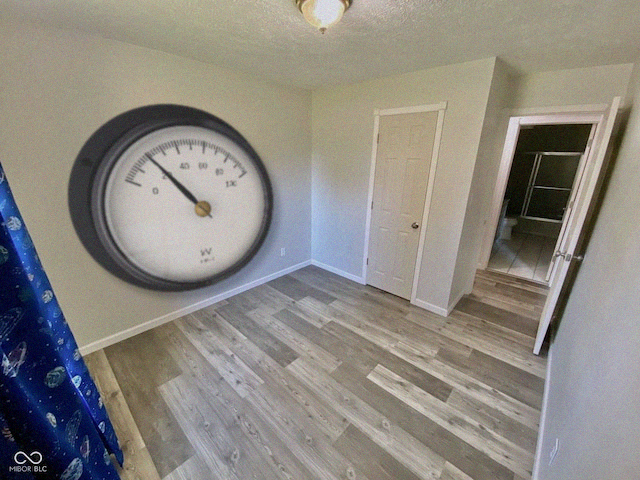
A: 20; kV
